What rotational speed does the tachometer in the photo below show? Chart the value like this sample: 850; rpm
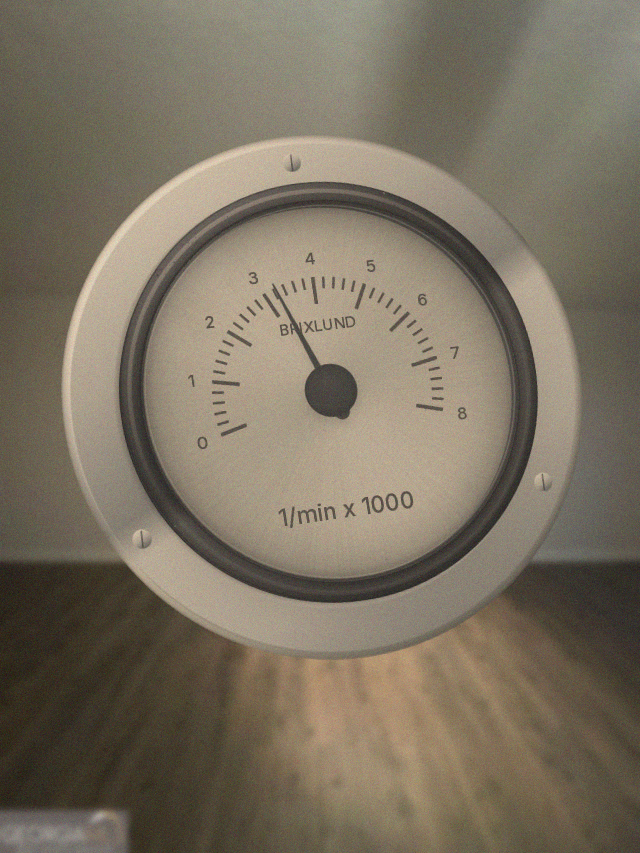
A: 3200; rpm
